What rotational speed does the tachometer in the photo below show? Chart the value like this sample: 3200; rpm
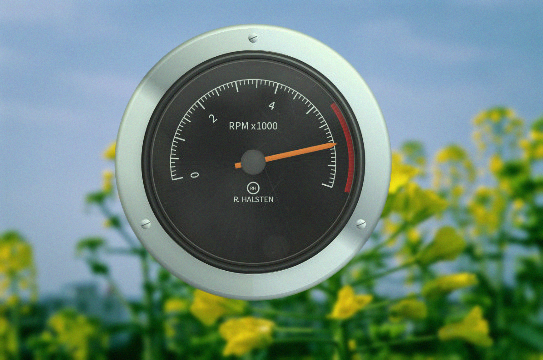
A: 6000; rpm
